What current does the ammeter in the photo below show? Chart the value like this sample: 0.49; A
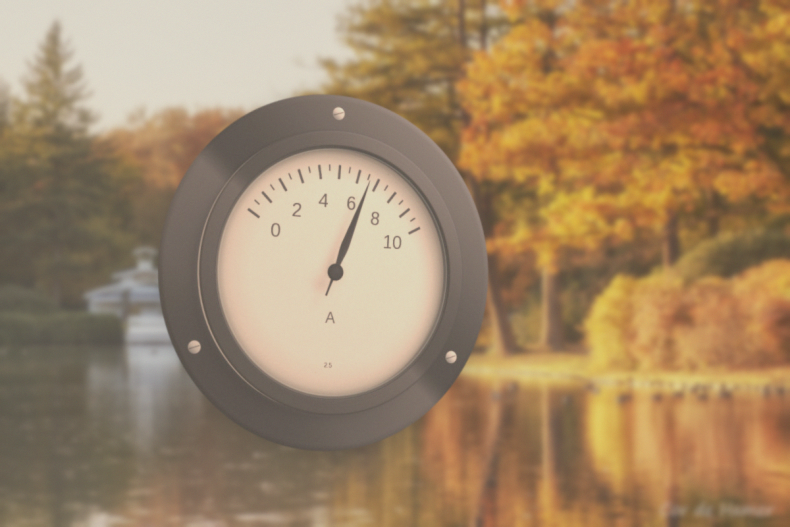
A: 6.5; A
